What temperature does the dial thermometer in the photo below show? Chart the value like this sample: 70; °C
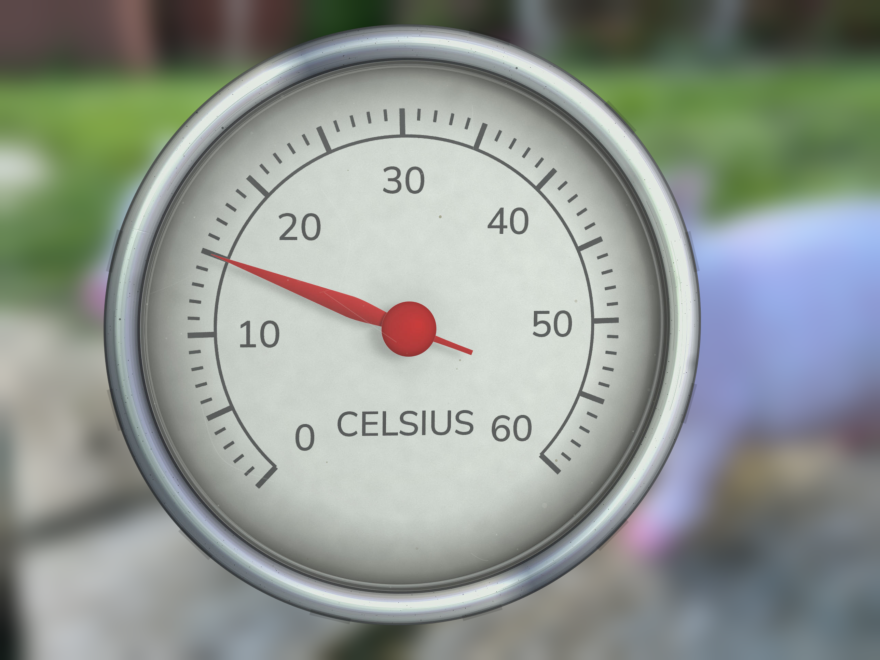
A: 15; °C
